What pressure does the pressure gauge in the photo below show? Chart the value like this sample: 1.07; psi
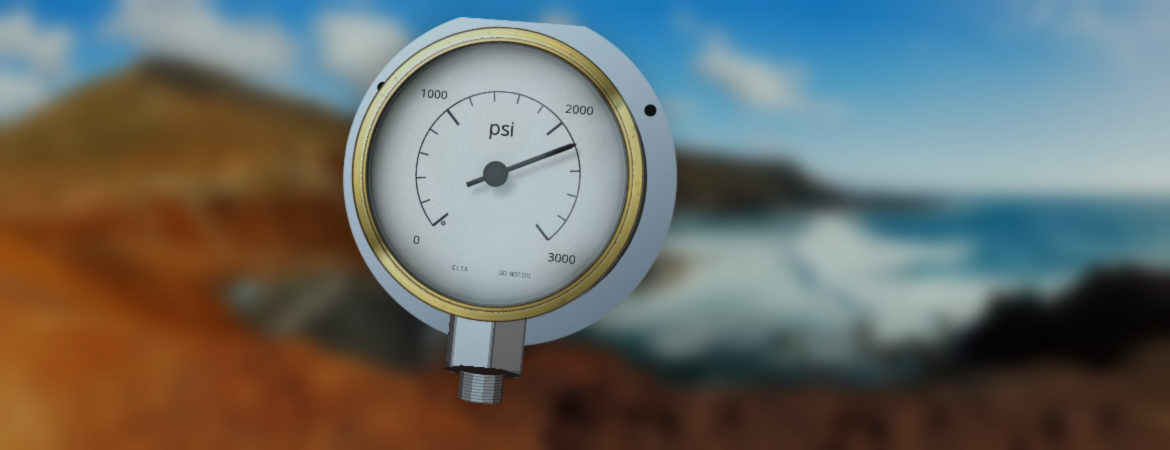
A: 2200; psi
